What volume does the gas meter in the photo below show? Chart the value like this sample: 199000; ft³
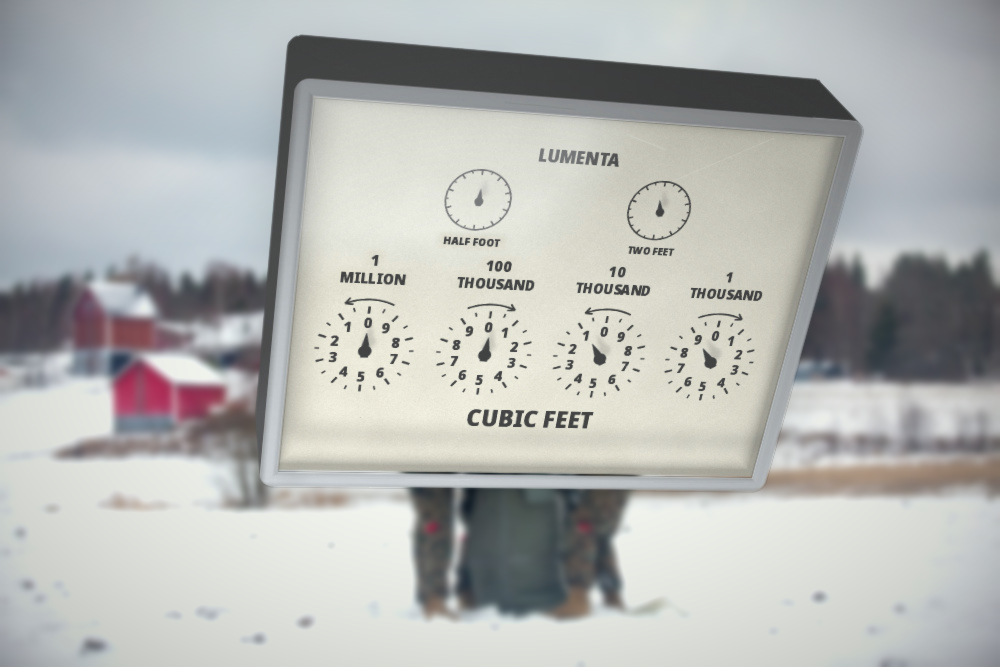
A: 900; ft³
